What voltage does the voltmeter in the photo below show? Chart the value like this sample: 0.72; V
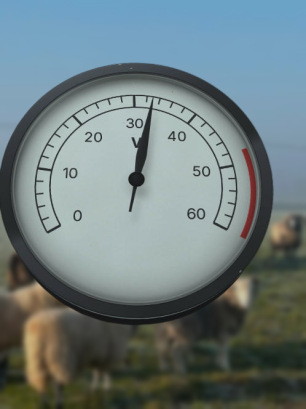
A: 33; V
